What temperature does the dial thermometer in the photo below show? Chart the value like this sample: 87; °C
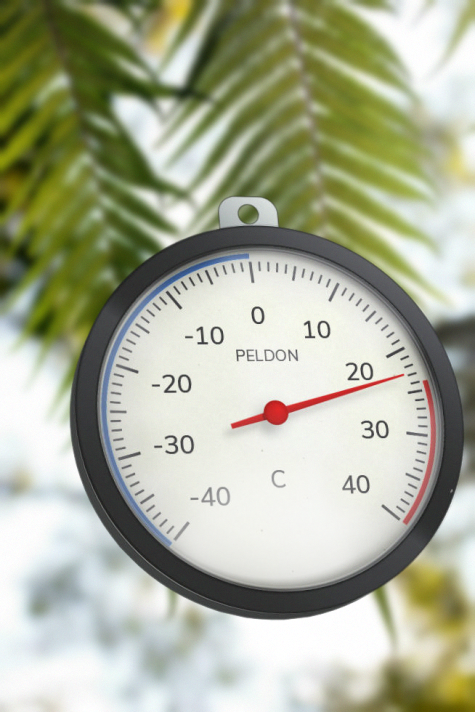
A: 23; °C
